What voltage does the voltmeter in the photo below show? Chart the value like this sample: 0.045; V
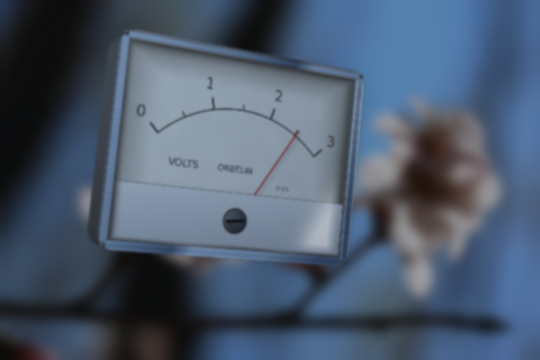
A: 2.5; V
